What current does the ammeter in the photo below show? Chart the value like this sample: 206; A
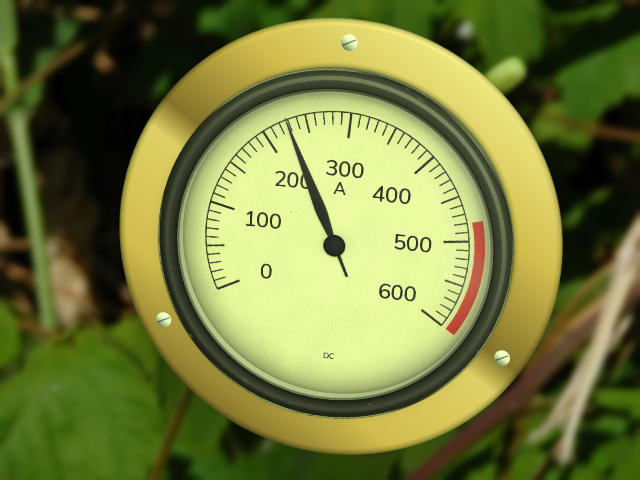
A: 230; A
